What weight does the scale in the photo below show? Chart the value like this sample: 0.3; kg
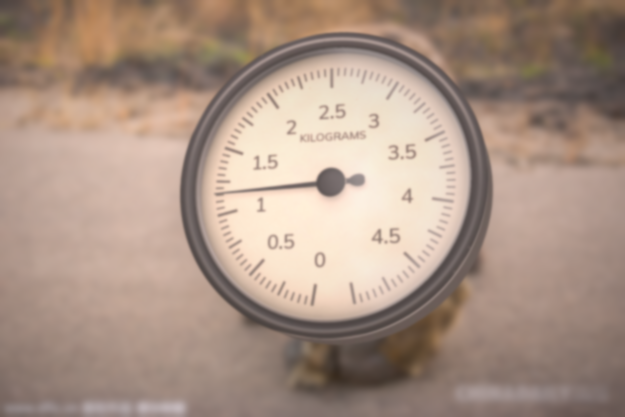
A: 1.15; kg
